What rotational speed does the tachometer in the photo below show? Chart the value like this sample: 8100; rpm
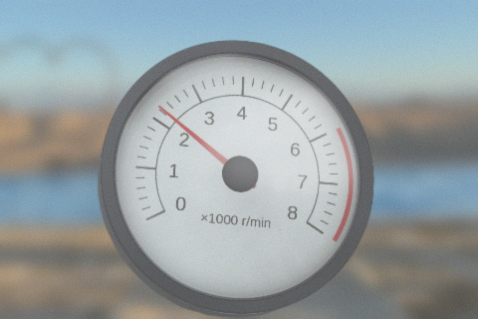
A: 2200; rpm
